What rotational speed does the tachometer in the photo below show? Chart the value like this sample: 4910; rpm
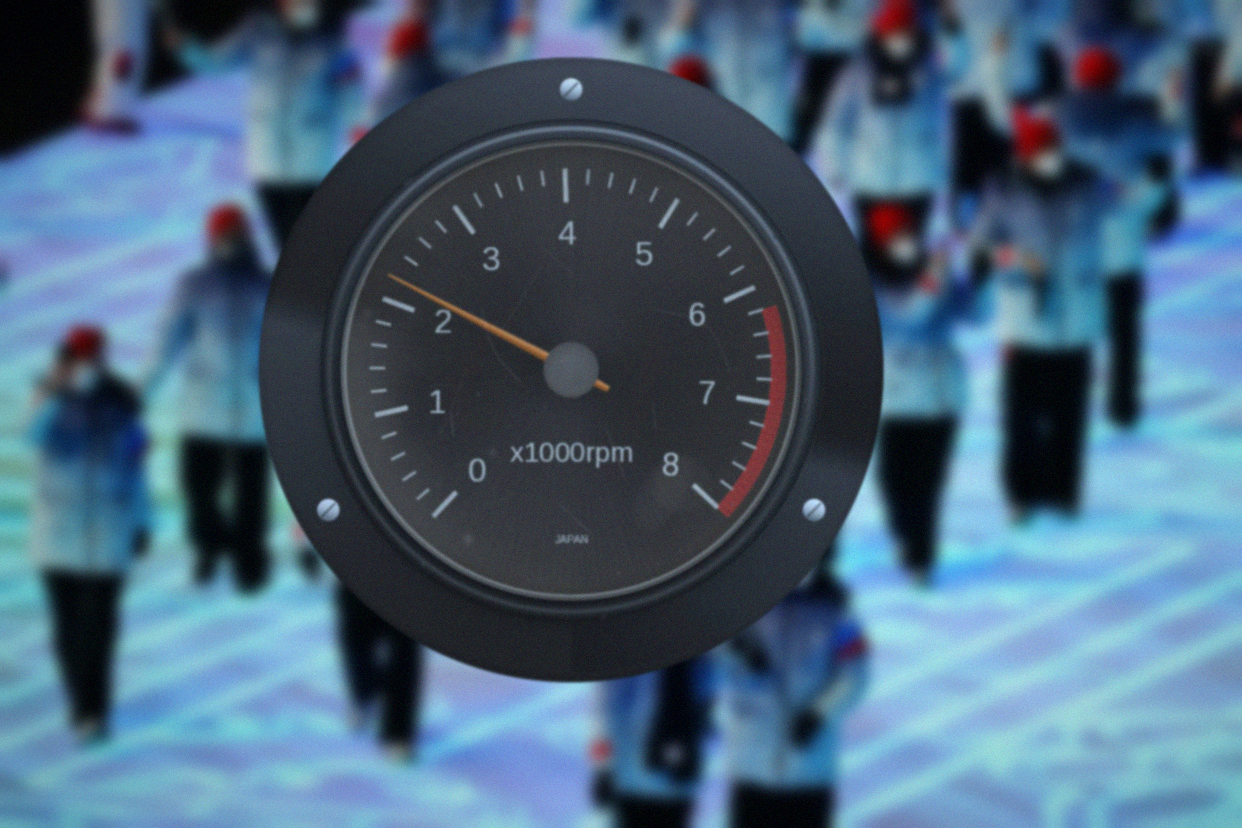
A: 2200; rpm
